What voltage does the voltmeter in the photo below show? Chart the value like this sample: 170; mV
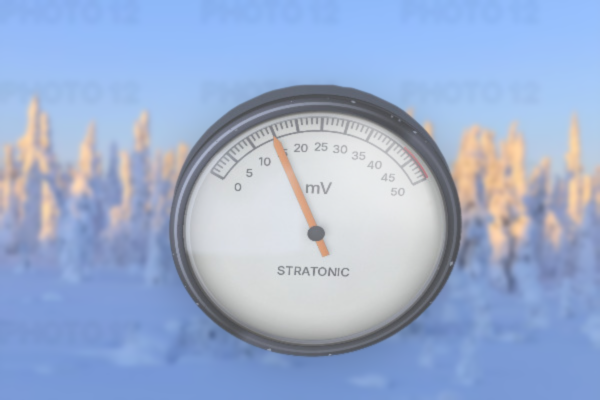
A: 15; mV
